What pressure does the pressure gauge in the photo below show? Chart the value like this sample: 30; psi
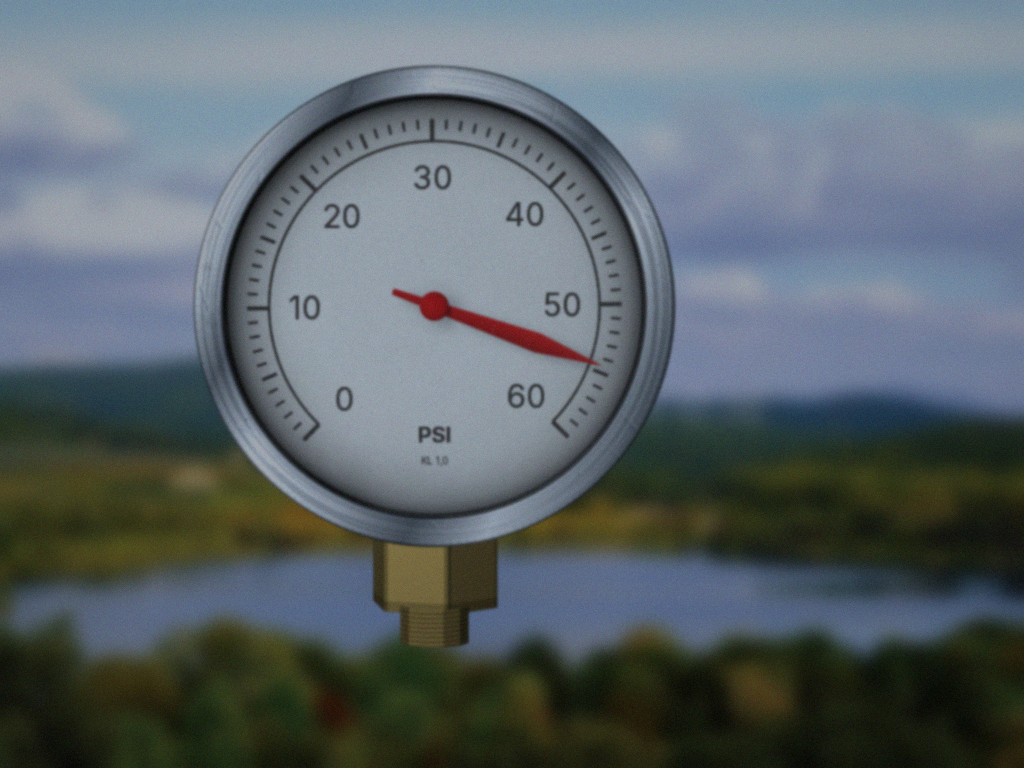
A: 54.5; psi
